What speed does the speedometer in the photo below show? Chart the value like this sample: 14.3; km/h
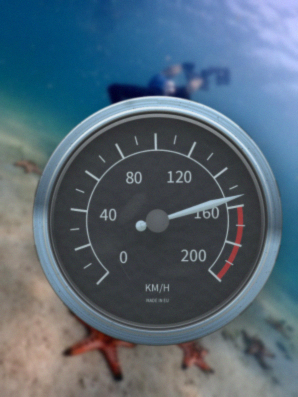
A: 155; km/h
